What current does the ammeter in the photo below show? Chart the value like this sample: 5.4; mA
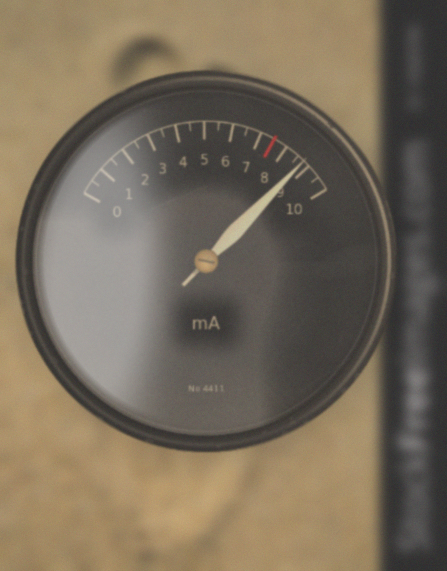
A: 8.75; mA
